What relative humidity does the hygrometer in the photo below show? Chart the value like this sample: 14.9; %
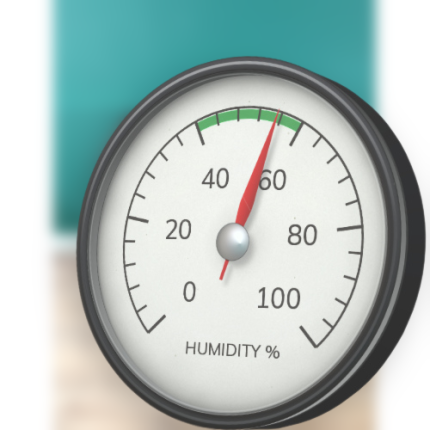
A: 56; %
